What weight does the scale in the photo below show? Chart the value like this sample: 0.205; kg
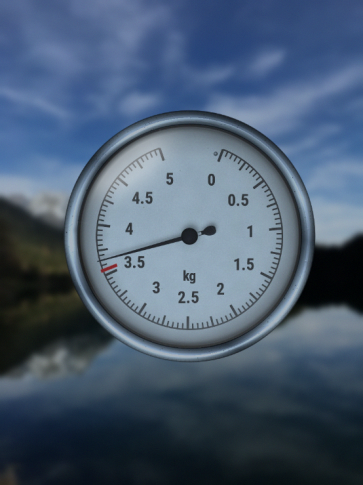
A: 3.65; kg
